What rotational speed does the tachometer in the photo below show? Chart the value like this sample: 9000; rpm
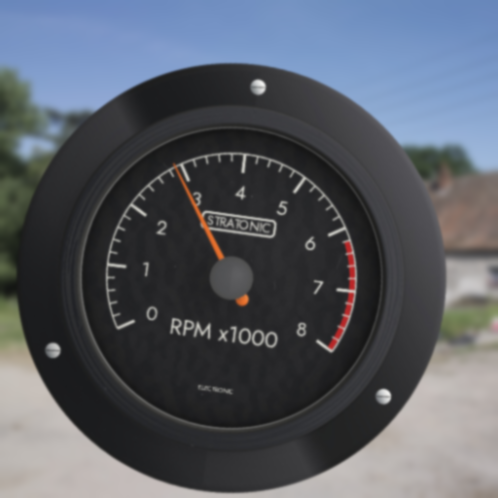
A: 2900; rpm
